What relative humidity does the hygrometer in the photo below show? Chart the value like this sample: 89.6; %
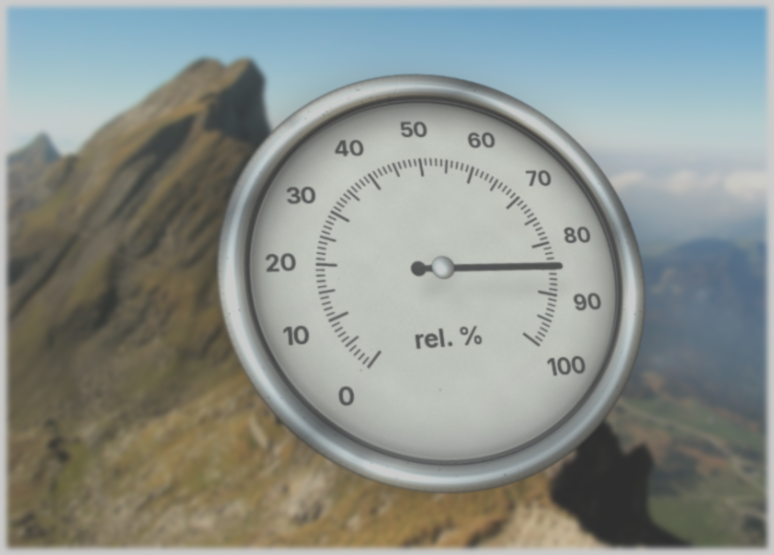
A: 85; %
